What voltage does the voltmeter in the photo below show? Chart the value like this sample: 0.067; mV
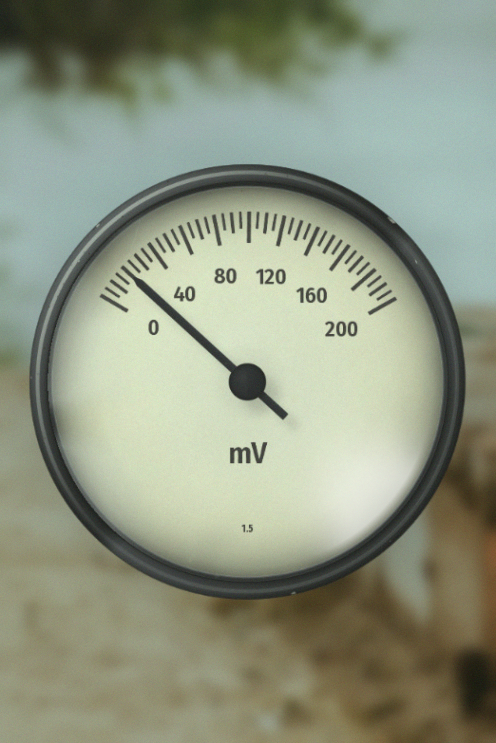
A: 20; mV
